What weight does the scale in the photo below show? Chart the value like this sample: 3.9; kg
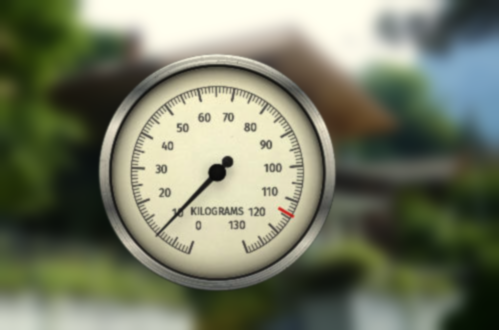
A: 10; kg
